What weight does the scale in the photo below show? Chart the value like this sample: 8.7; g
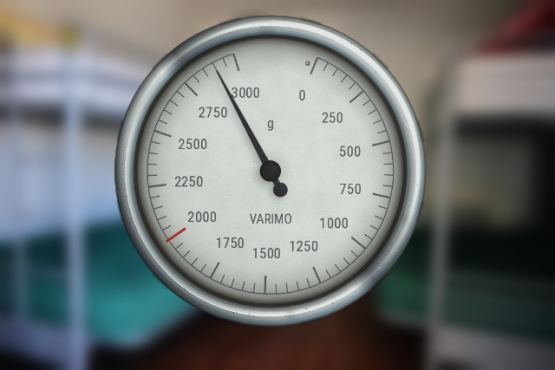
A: 2900; g
